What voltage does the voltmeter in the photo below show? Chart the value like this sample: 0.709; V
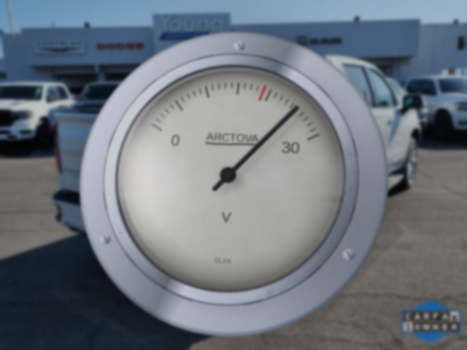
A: 25; V
